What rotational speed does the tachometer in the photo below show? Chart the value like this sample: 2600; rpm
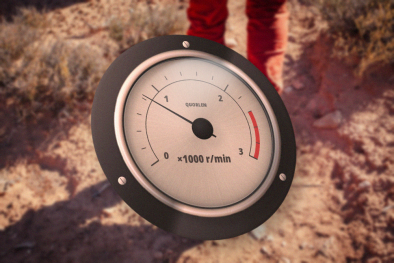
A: 800; rpm
